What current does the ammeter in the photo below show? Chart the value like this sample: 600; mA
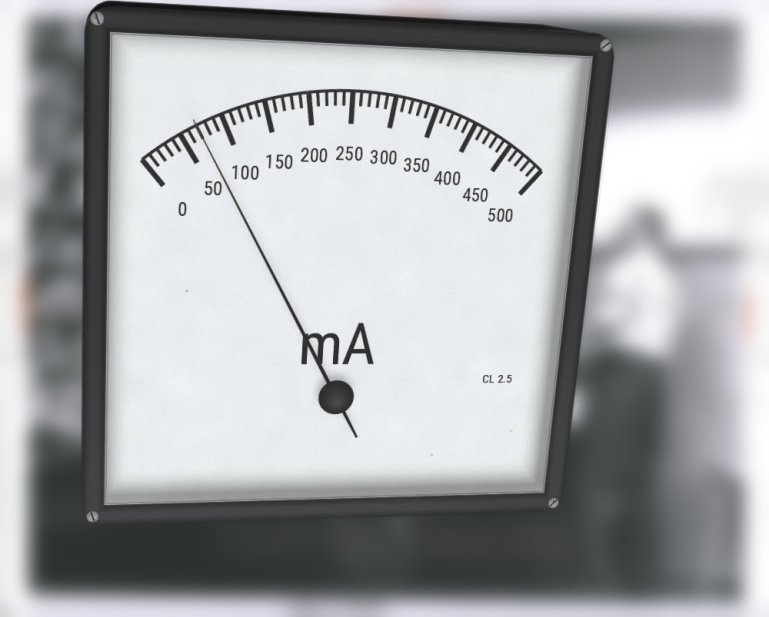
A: 70; mA
